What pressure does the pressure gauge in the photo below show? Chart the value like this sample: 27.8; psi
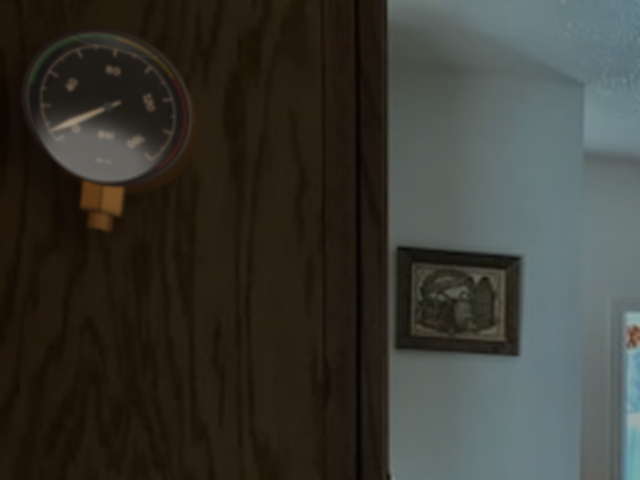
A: 5; psi
